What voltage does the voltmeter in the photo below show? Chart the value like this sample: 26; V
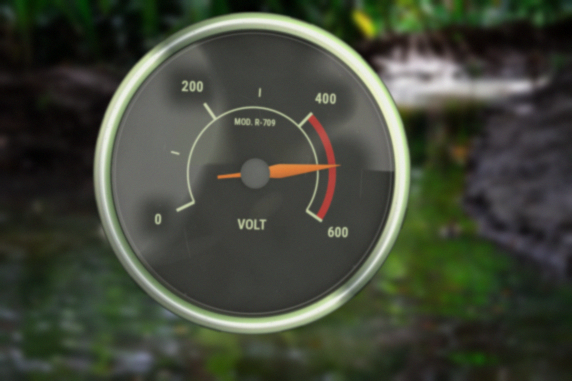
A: 500; V
